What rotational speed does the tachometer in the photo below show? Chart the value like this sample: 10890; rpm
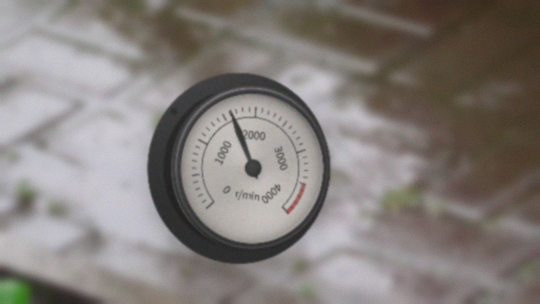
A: 1600; rpm
